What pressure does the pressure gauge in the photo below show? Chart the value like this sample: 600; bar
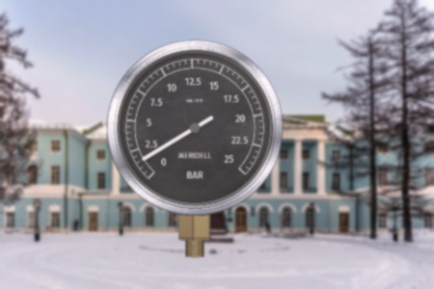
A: 1.5; bar
